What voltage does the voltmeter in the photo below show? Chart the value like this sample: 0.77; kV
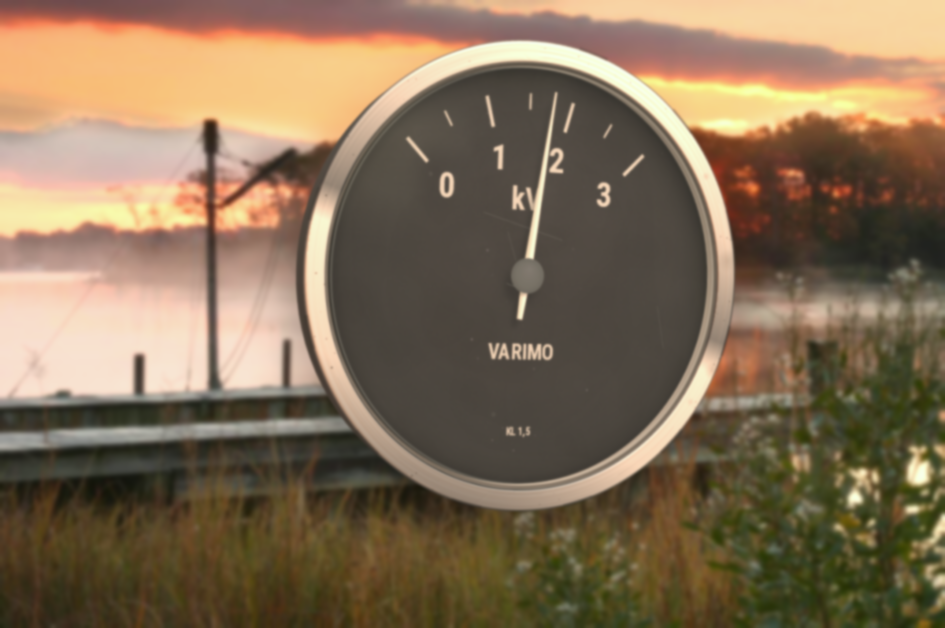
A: 1.75; kV
